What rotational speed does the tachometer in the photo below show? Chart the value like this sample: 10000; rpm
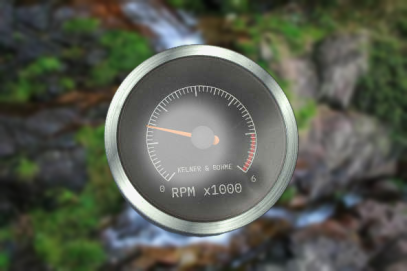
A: 1400; rpm
